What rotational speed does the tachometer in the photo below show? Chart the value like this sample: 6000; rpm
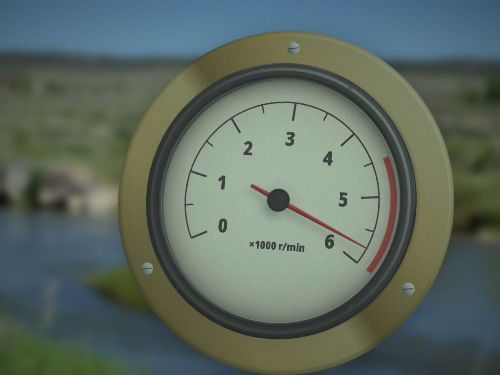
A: 5750; rpm
